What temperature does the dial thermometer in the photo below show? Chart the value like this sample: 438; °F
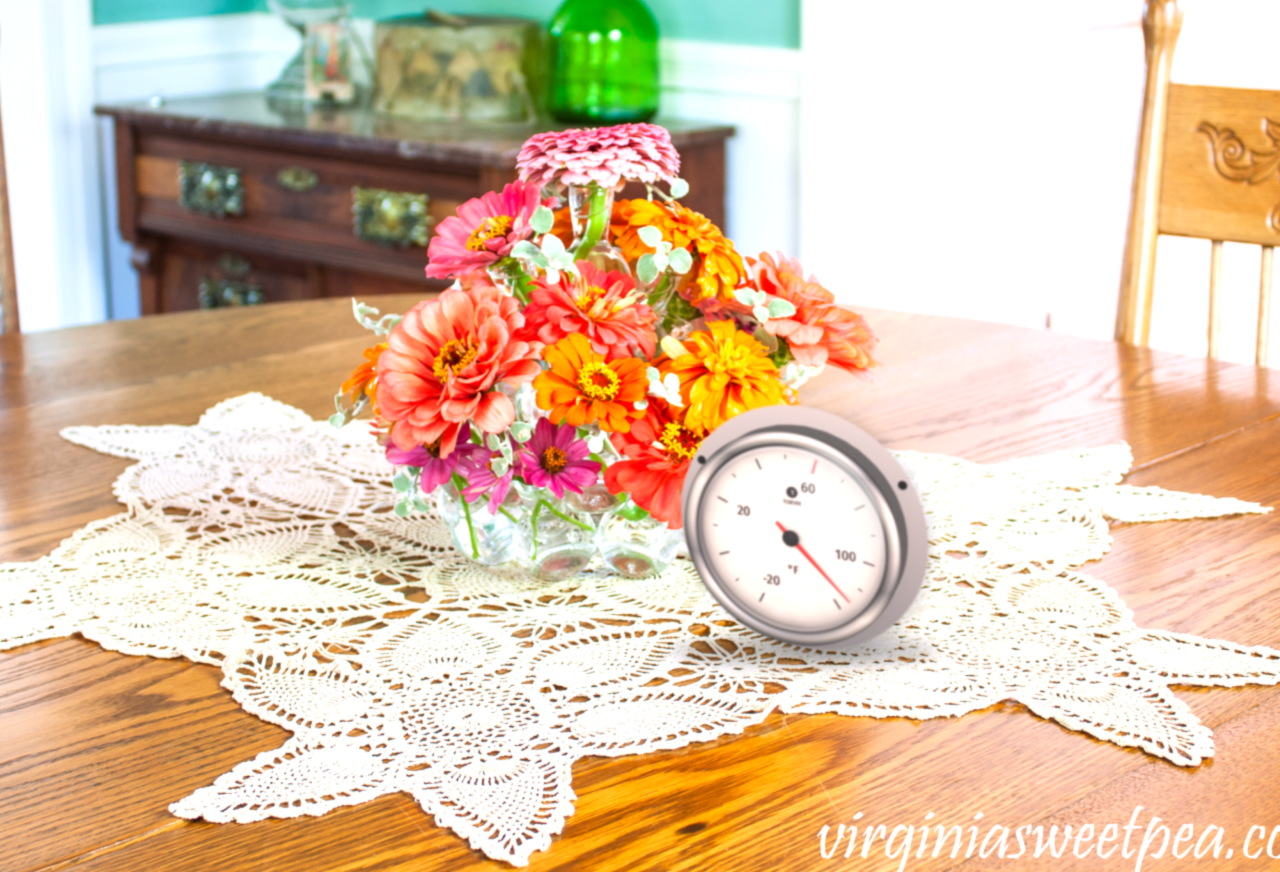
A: 115; °F
